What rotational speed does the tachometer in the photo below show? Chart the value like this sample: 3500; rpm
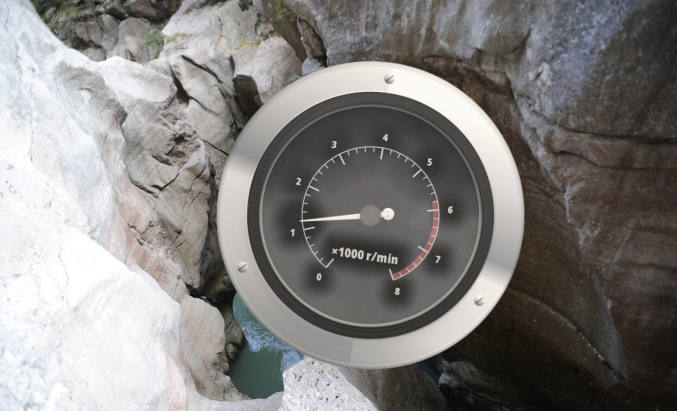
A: 1200; rpm
